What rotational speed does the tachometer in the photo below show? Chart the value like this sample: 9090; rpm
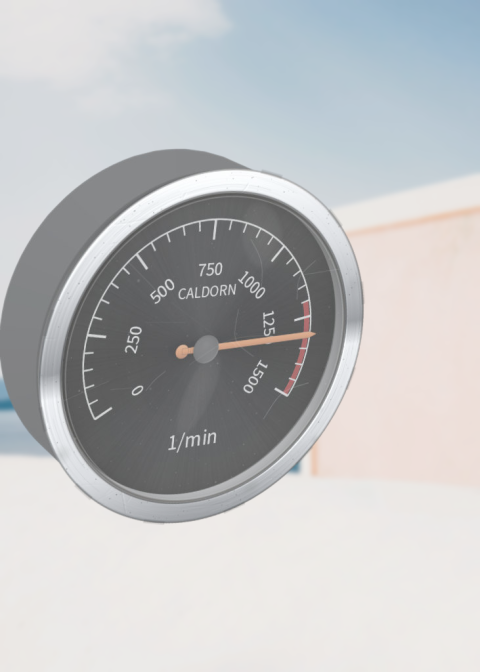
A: 1300; rpm
